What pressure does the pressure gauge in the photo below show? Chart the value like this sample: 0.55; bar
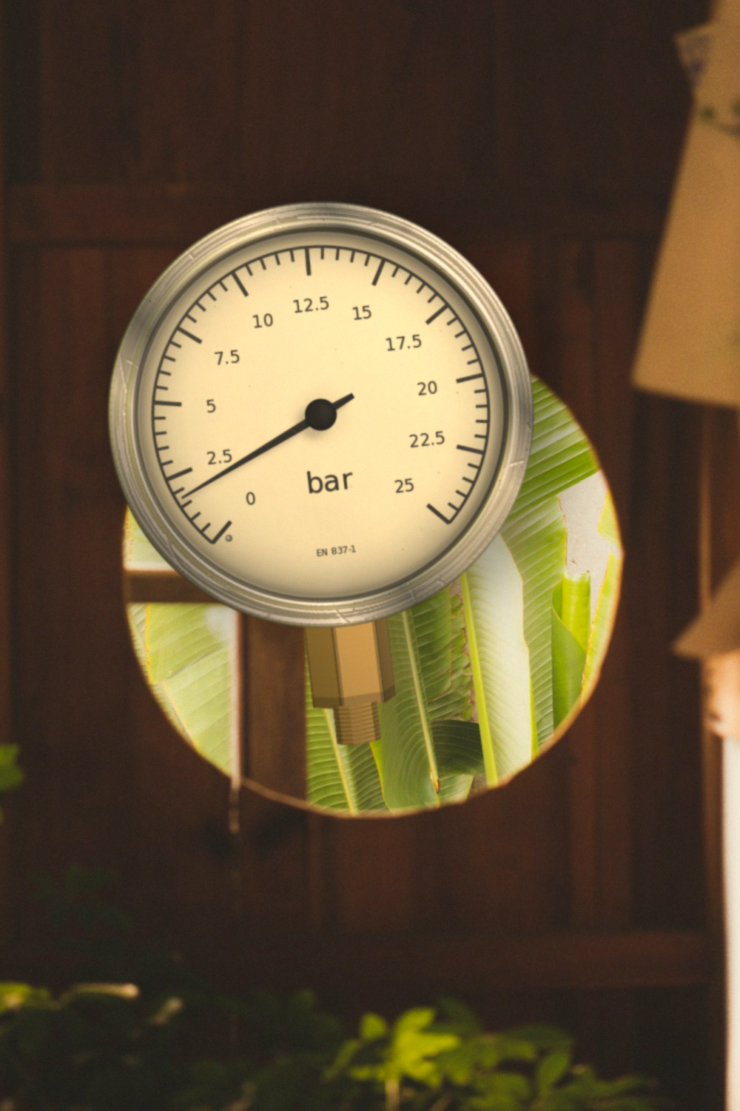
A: 1.75; bar
